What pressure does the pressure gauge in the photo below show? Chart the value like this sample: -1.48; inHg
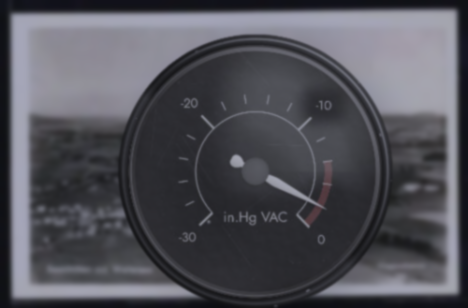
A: -2; inHg
